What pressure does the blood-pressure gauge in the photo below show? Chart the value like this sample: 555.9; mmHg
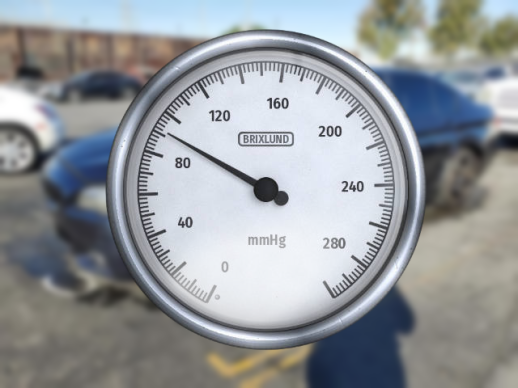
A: 92; mmHg
